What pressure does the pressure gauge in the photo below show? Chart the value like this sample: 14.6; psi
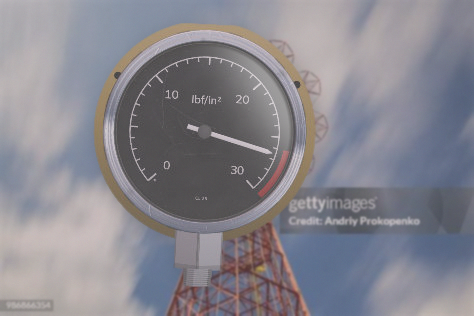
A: 26.5; psi
